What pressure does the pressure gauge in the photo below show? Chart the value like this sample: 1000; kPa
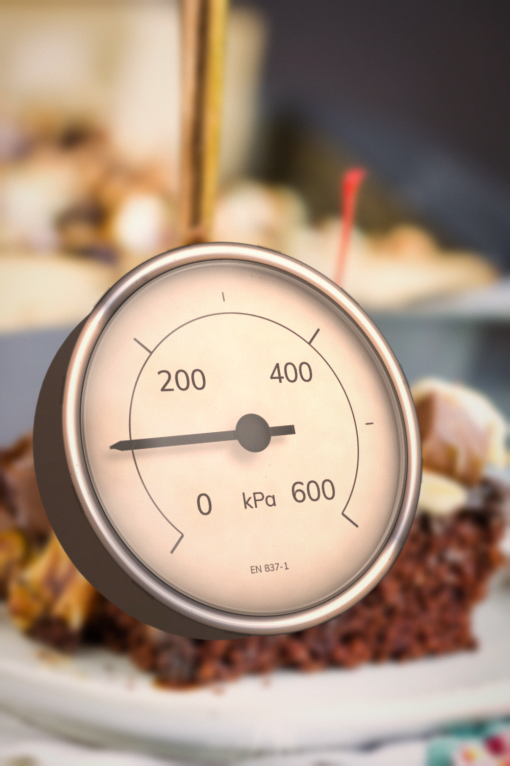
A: 100; kPa
